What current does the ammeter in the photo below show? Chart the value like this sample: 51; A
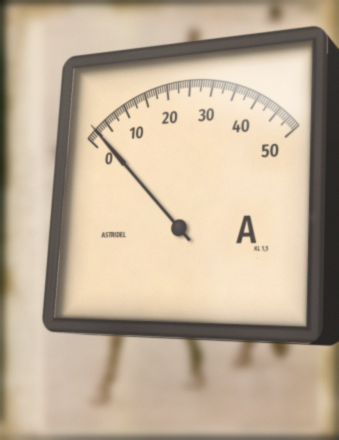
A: 2.5; A
